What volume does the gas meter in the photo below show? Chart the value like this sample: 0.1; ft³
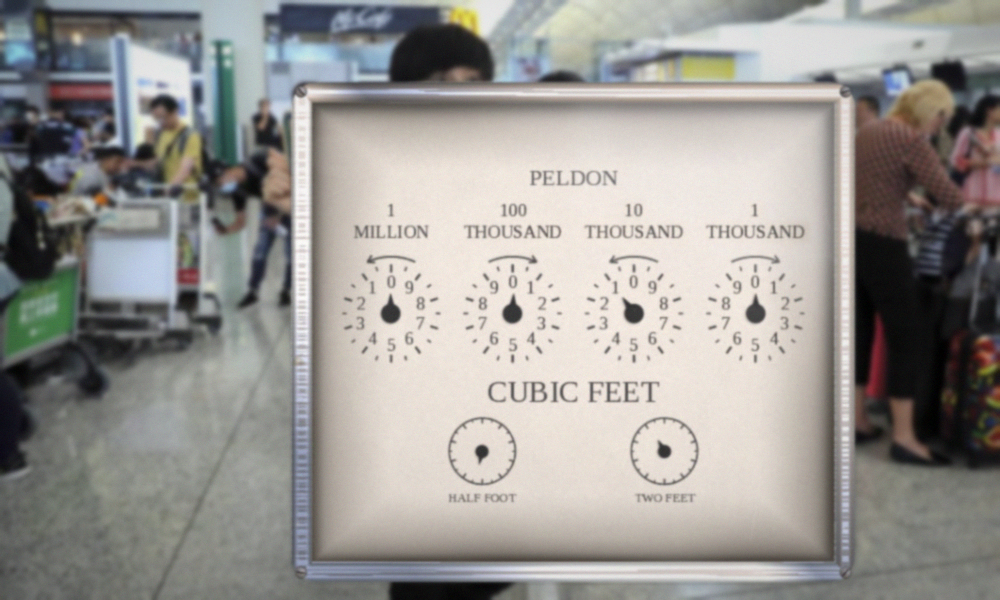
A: 1000; ft³
